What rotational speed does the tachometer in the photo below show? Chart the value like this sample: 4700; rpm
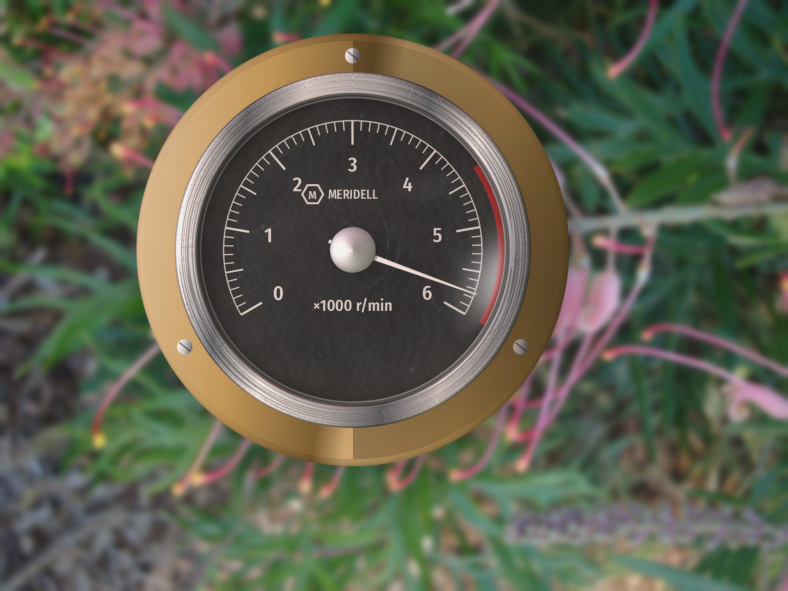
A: 5750; rpm
